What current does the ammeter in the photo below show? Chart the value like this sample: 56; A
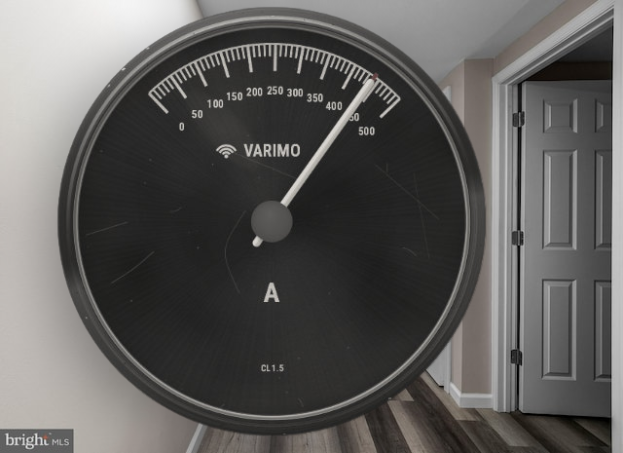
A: 440; A
